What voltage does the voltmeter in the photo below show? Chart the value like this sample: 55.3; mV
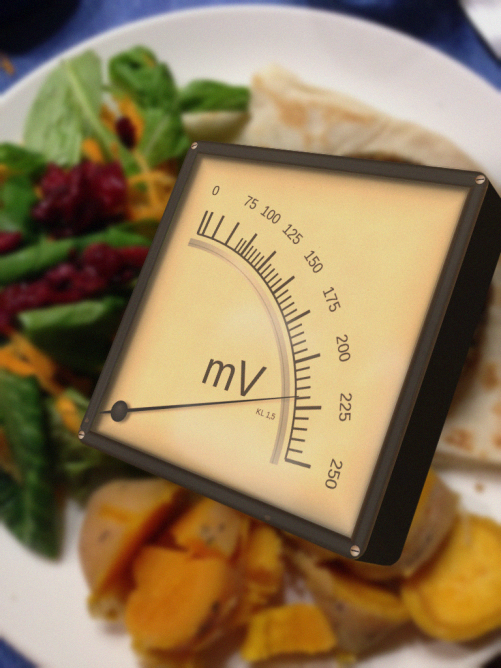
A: 220; mV
